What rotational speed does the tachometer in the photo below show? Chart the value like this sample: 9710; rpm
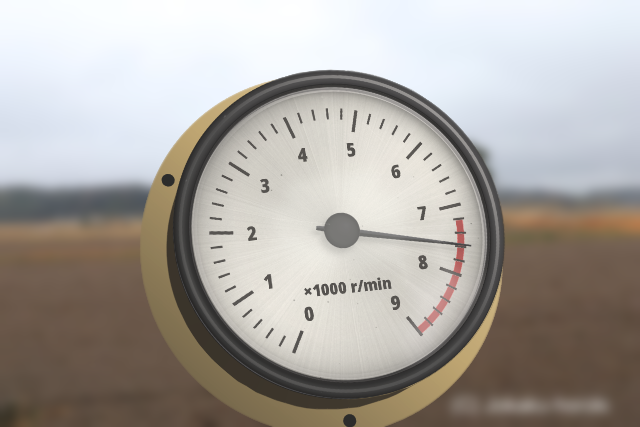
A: 7600; rpm
